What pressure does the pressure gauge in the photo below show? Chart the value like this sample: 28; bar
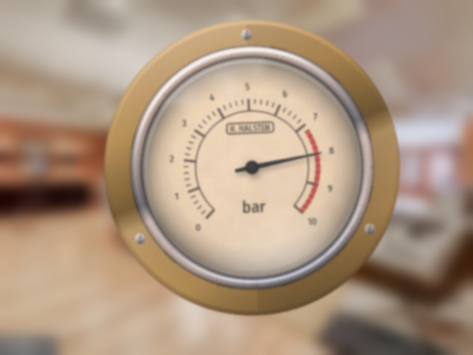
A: 8; bar
